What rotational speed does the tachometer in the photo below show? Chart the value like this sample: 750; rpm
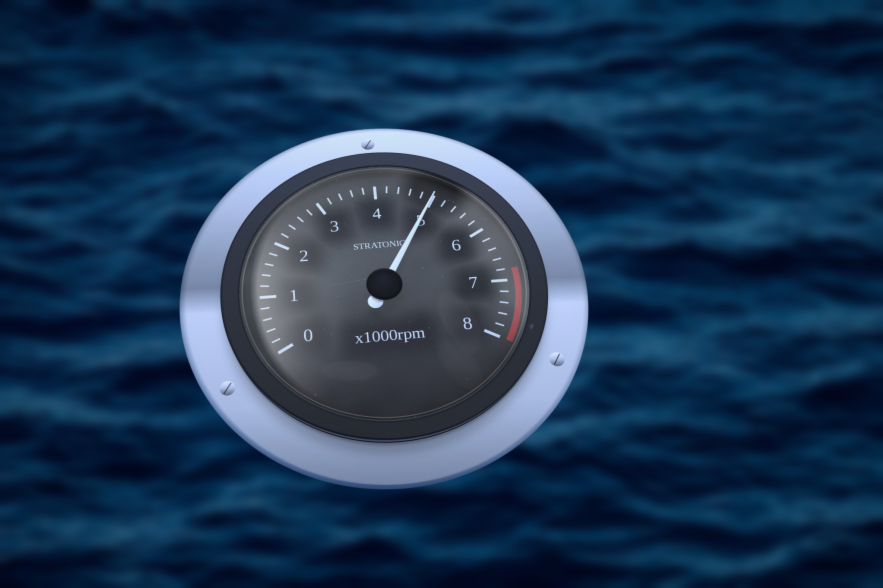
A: 5000; rpm
